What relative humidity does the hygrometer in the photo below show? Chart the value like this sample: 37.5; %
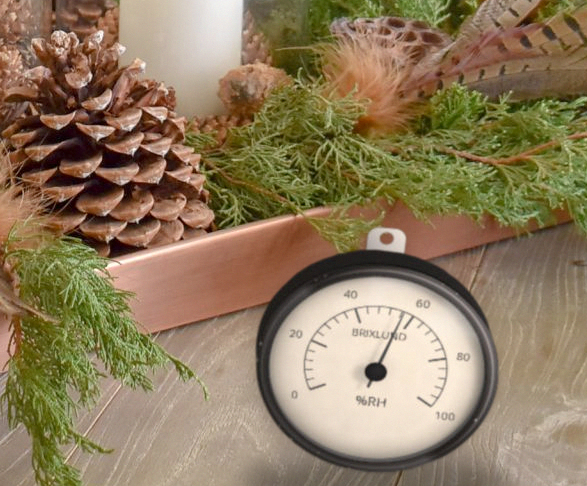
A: 56; %
